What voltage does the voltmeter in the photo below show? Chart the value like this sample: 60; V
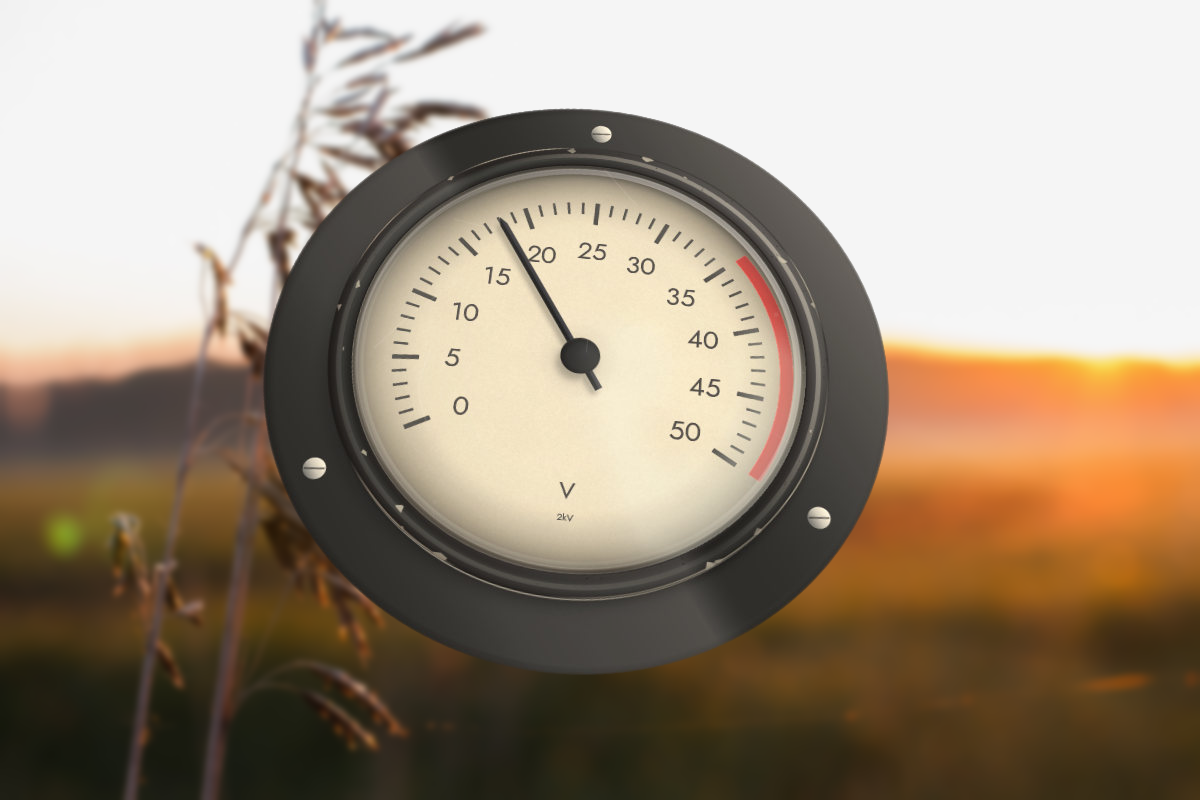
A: 18; V
